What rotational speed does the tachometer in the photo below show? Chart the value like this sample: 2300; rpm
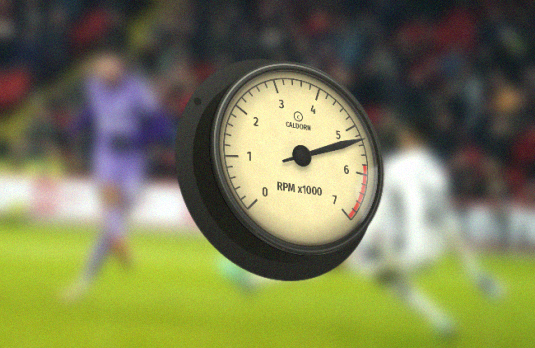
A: 5300; rpm
